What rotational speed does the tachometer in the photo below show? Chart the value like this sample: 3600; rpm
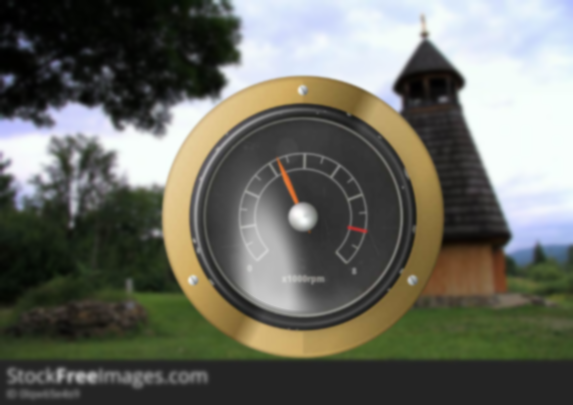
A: 3250; rpm
